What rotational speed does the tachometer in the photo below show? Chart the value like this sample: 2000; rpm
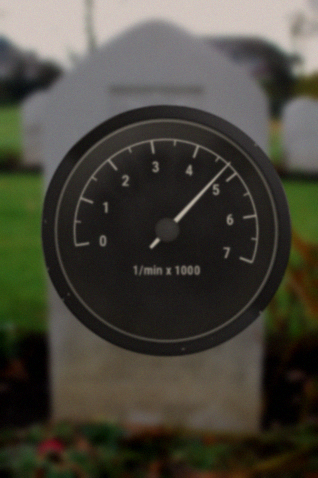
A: 4750; rpm
